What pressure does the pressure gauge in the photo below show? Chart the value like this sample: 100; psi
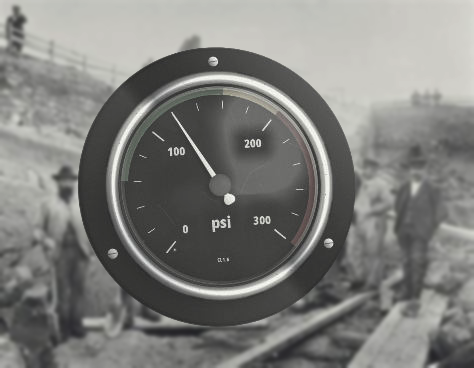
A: 120; psi
